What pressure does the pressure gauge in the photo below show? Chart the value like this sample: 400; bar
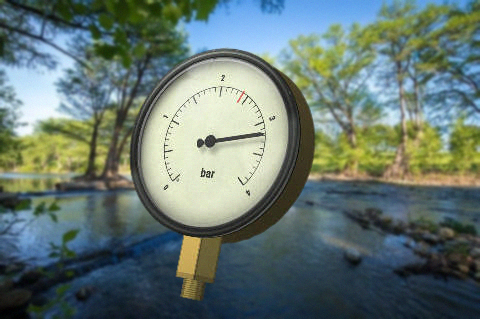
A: 3.2; bar
